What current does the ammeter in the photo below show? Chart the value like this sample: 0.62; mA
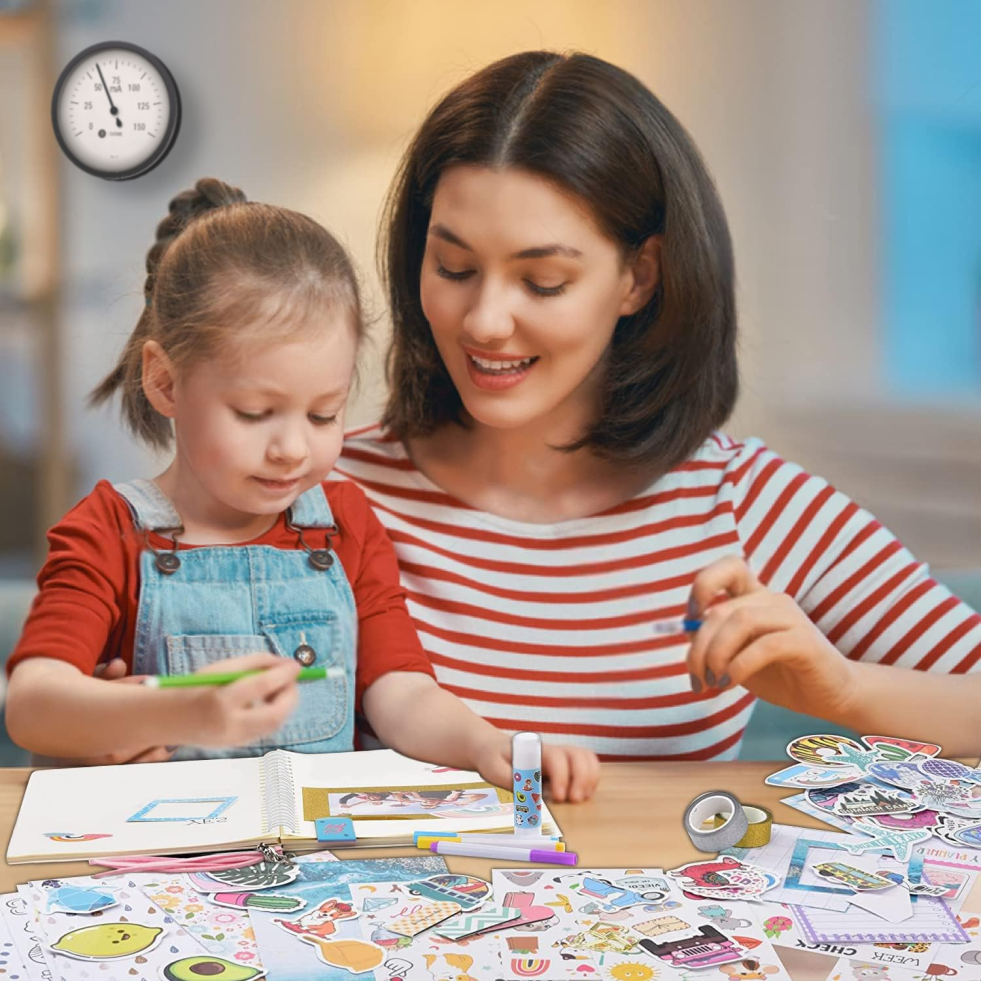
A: 60; mA
